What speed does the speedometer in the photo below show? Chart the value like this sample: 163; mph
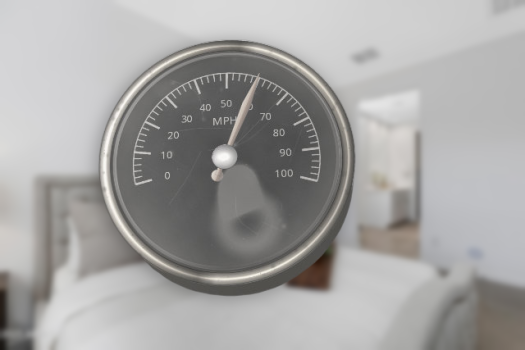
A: 60; mph
